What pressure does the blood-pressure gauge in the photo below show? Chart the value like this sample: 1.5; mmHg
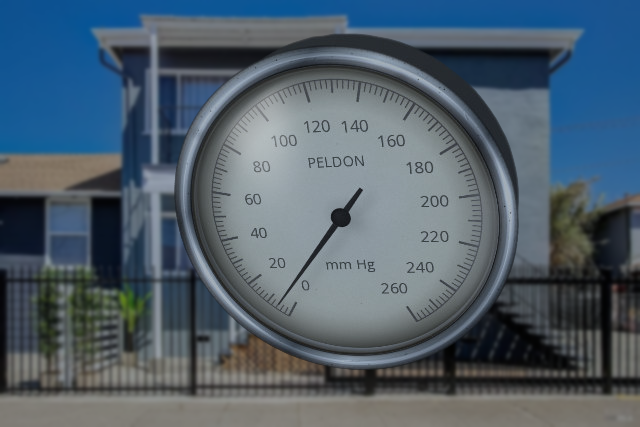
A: 6; mmHg
